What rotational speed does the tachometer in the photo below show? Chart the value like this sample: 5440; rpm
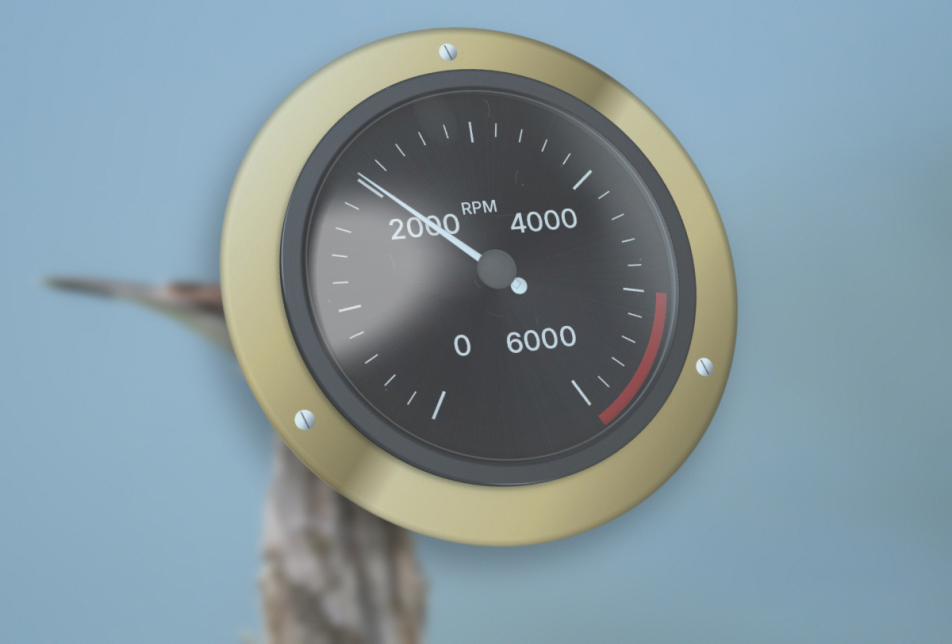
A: 2000; rpm
